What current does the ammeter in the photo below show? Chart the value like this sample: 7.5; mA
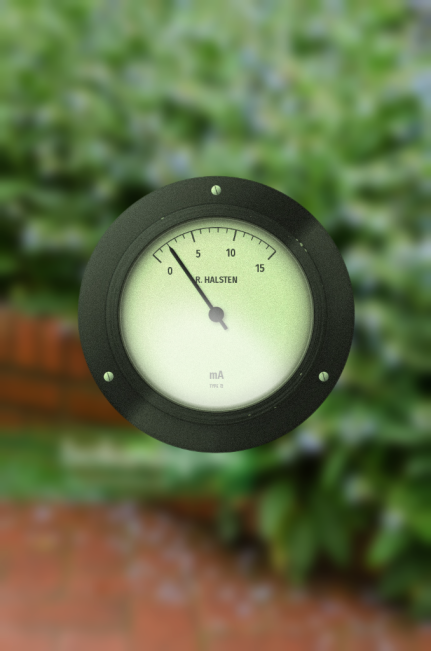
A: 2; mA
